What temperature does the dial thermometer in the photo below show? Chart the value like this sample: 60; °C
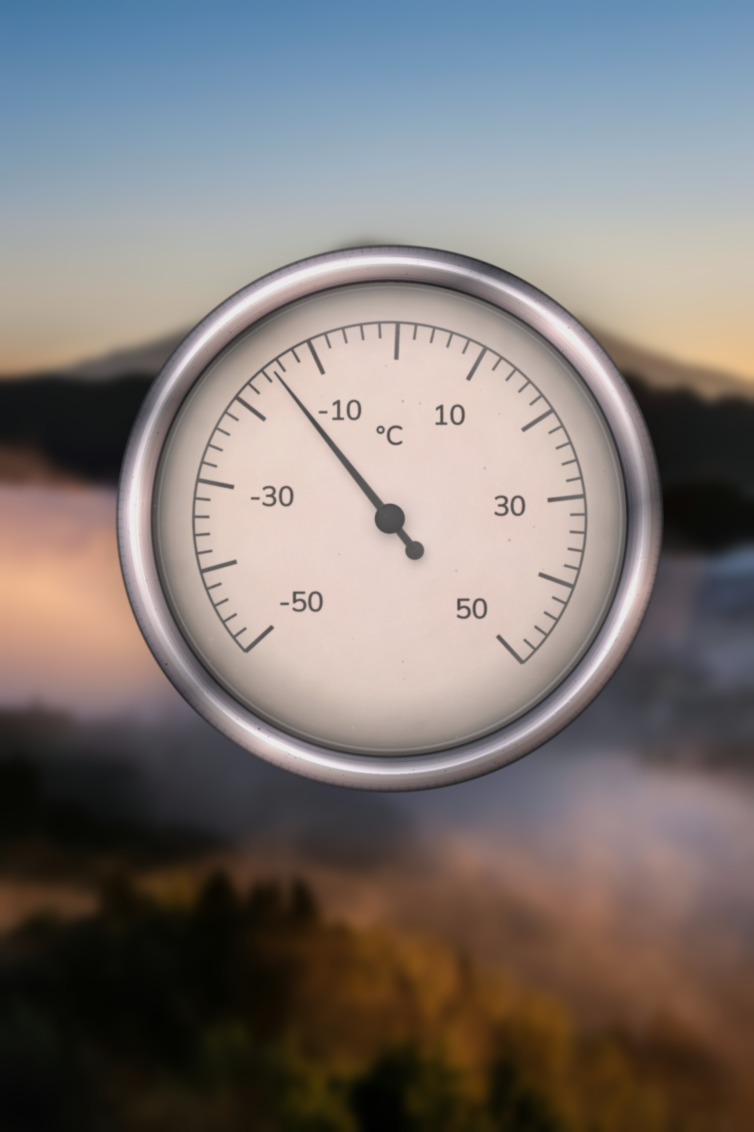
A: -15; °C
